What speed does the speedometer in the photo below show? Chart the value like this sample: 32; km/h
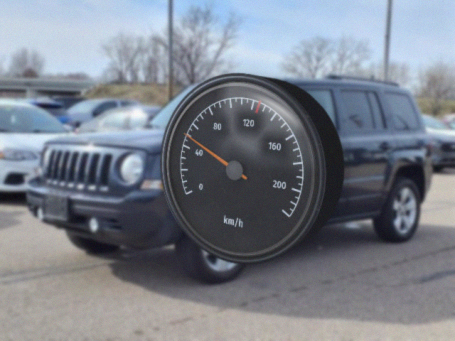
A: 50; km/h
